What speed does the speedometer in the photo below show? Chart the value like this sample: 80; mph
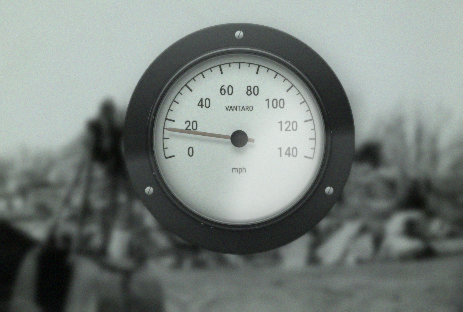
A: 15; mph
